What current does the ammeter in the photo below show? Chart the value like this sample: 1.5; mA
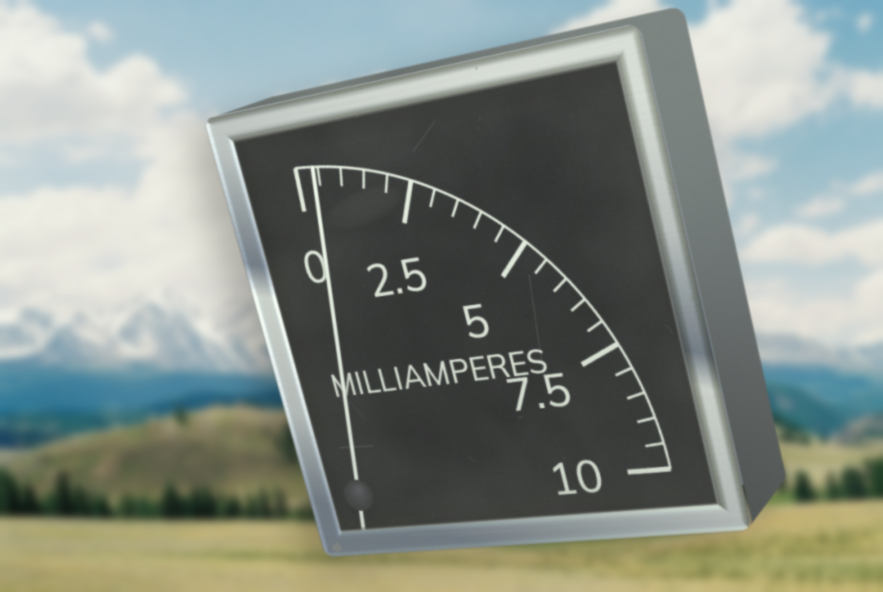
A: 0.5; mA
